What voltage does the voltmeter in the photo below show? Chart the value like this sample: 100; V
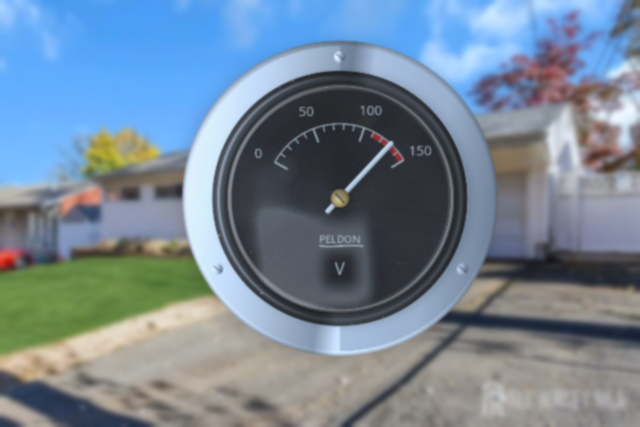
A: 130; V
